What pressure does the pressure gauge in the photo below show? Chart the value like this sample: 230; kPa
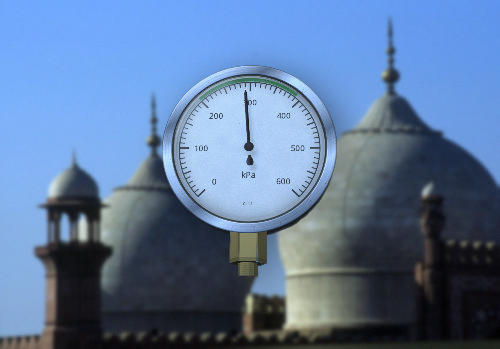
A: 290; kPa
